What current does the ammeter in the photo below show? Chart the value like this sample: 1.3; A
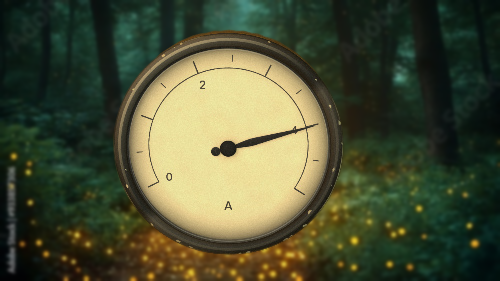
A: 4; A
